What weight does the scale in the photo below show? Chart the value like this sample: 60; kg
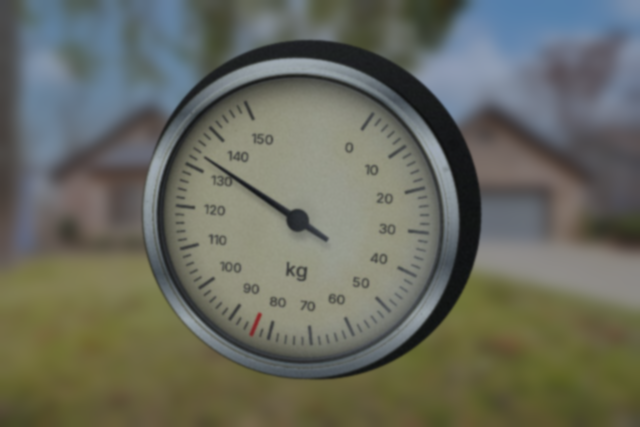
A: 134; kg
